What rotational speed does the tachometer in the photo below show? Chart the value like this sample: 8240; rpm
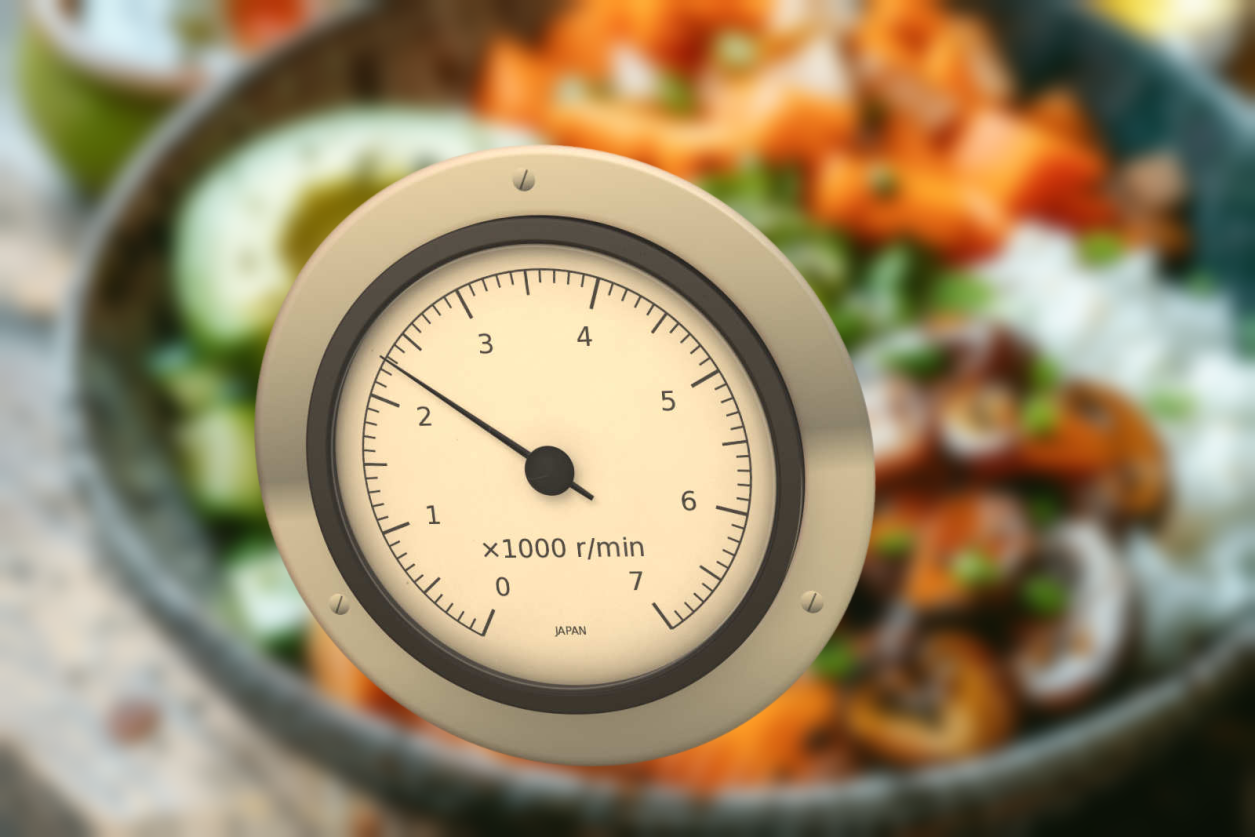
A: 2300; rpm
